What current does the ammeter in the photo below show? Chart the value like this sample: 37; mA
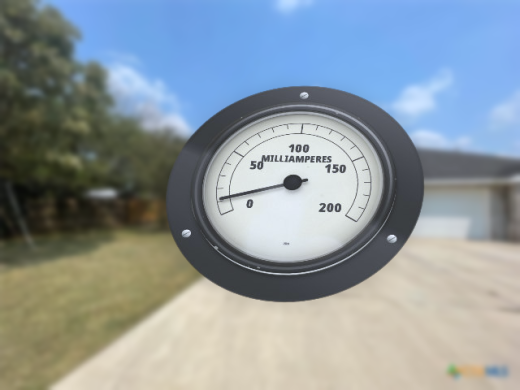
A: 10; mA
